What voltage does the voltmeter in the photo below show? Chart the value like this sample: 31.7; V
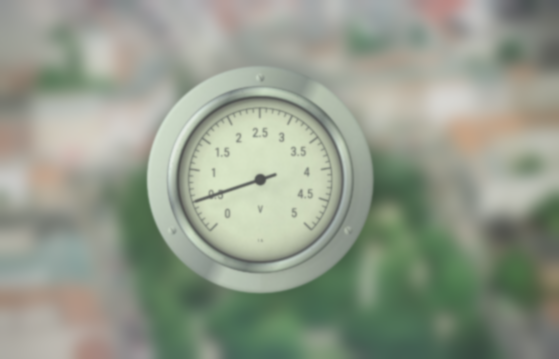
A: 0.5; V
